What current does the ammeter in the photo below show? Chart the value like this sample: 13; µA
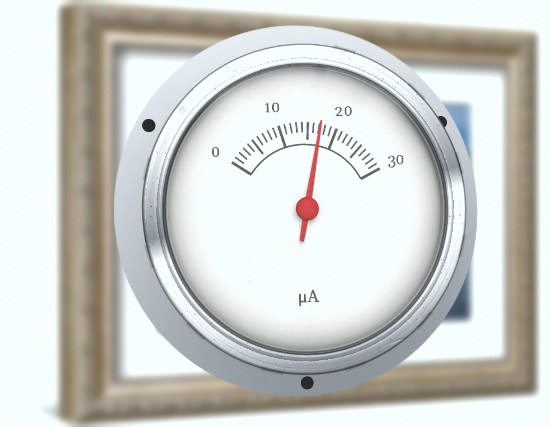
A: 17; µA
